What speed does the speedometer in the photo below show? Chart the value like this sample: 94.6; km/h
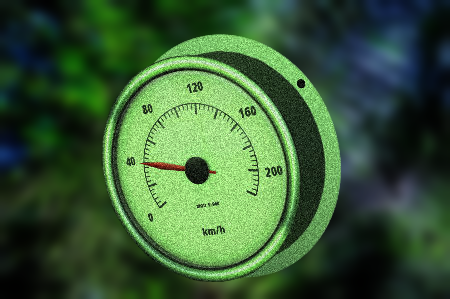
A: 40; km/h
